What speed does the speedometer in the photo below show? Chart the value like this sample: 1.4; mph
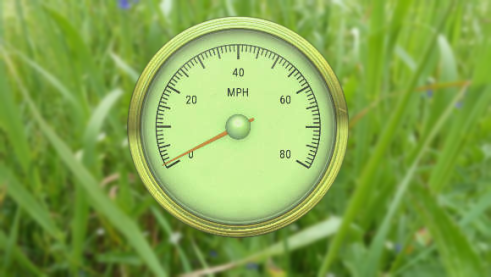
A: 1; mph
